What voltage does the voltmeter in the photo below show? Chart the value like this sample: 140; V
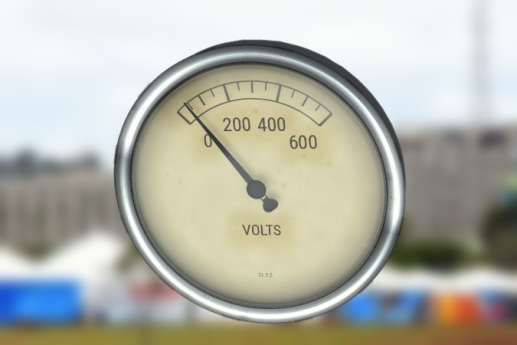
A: 50; V
